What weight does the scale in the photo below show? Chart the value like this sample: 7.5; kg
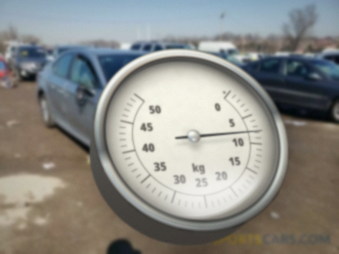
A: 8; kg
